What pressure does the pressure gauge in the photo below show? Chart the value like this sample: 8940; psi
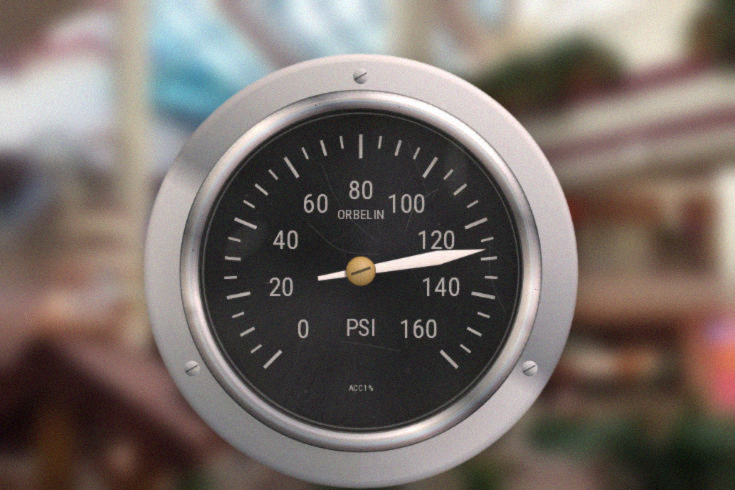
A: 127.5; psi
